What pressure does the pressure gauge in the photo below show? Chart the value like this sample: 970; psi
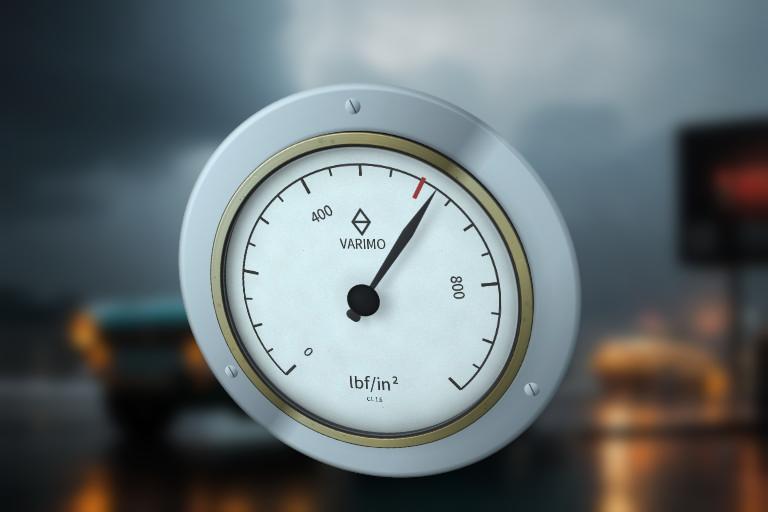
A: 625; psi
